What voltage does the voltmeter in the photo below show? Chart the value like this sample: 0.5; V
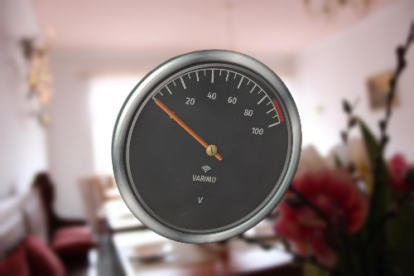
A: 0; V
